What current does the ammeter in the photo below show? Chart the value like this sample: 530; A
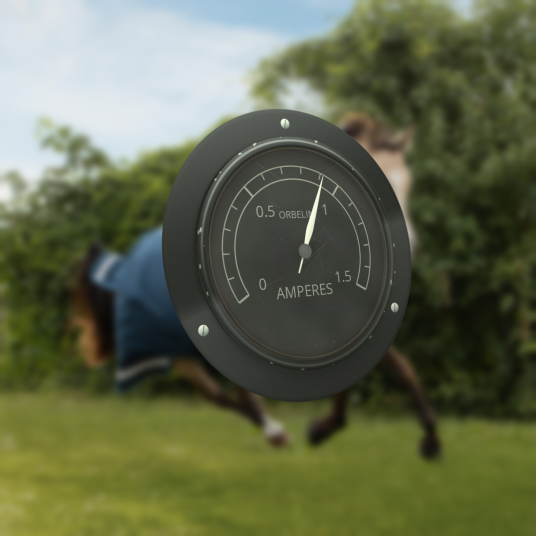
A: 0.9; A
